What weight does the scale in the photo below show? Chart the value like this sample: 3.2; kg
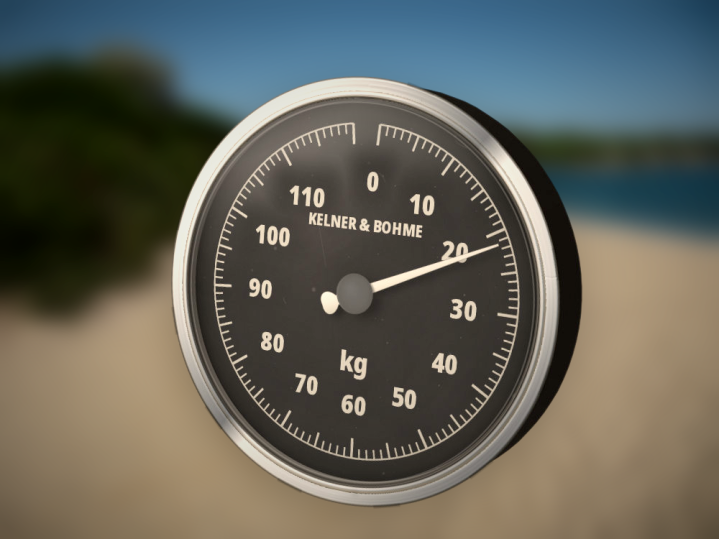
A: 21.5; kg
